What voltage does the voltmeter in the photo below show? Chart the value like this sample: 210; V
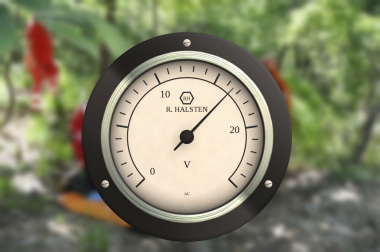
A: 16.5; V
